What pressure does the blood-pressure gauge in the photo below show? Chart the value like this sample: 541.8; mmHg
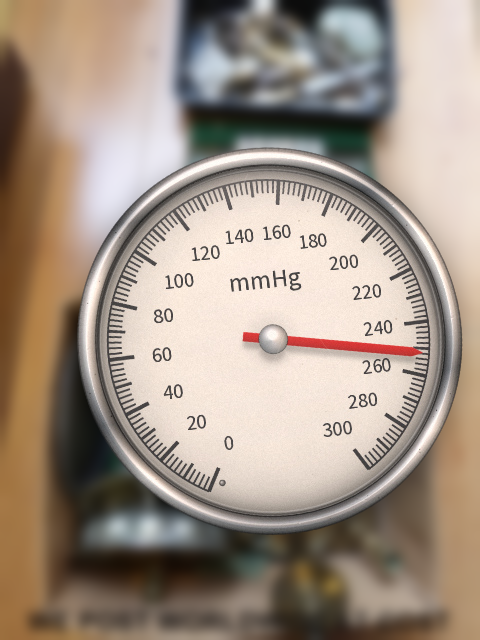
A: 252; mmHg
